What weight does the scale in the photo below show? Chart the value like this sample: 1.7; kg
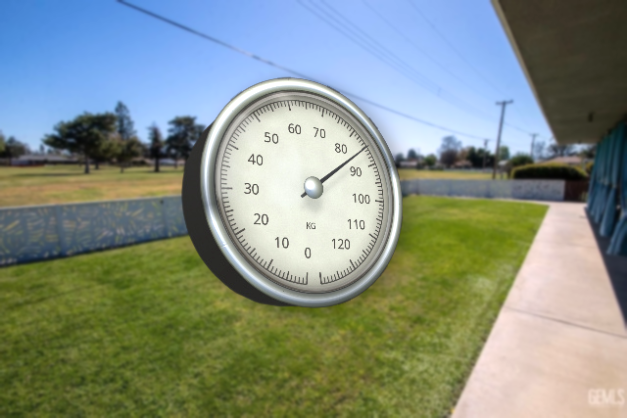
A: 85; kg
